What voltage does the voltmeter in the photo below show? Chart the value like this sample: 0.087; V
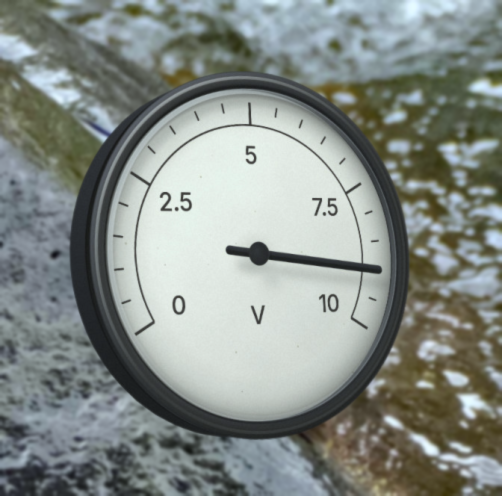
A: 9; V
